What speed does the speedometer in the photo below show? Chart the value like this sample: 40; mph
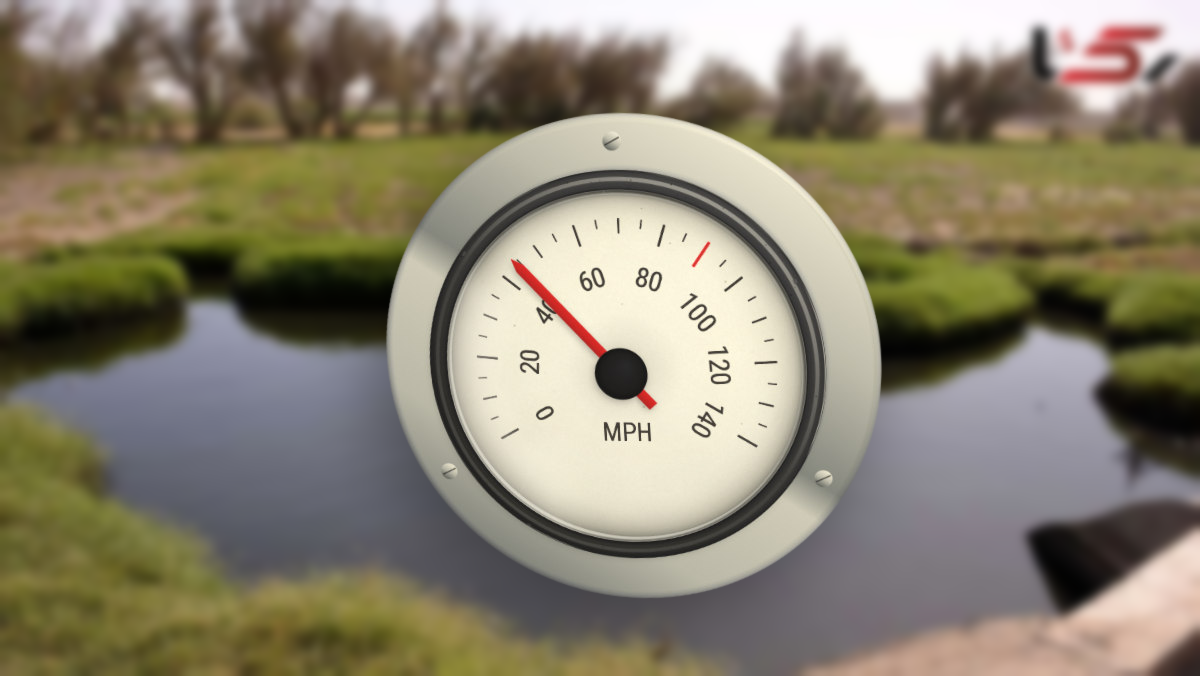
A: 45; mph
